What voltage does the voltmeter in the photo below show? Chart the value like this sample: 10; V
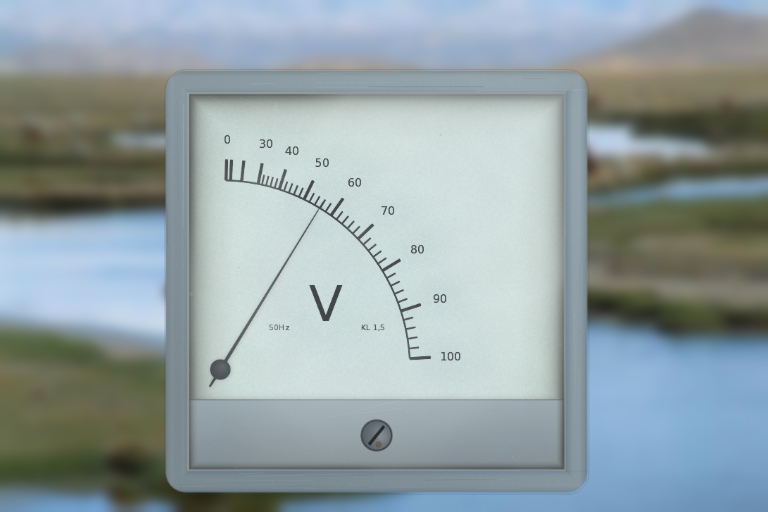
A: 56; V
